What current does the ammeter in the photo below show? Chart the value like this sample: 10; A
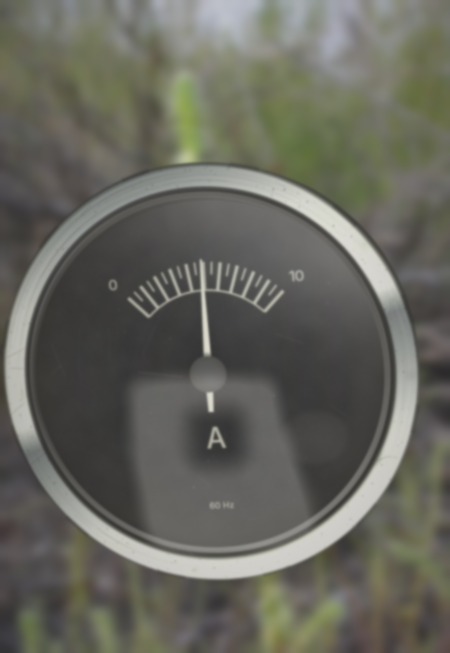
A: 5; A
